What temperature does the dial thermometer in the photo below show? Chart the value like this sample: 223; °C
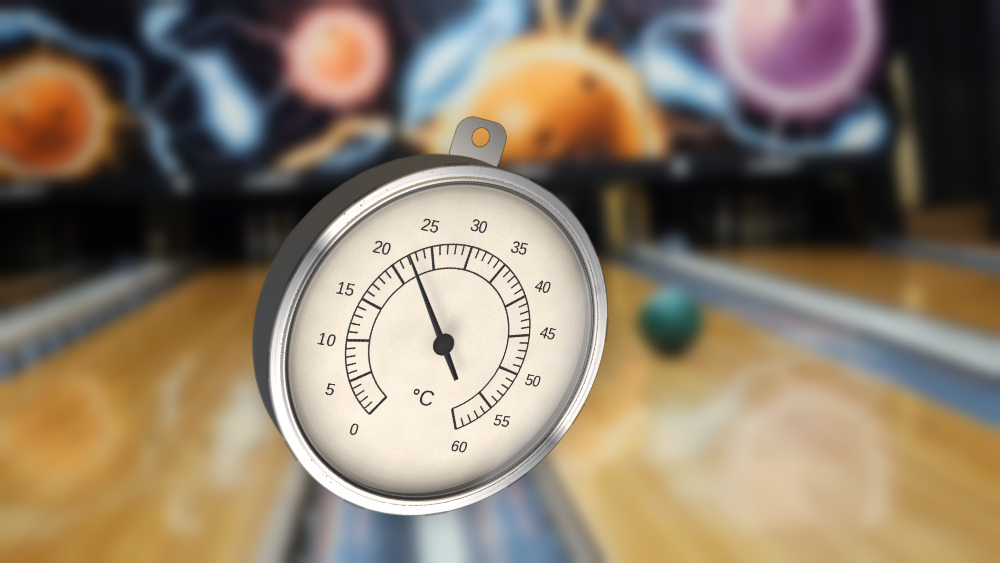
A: 22; °C
